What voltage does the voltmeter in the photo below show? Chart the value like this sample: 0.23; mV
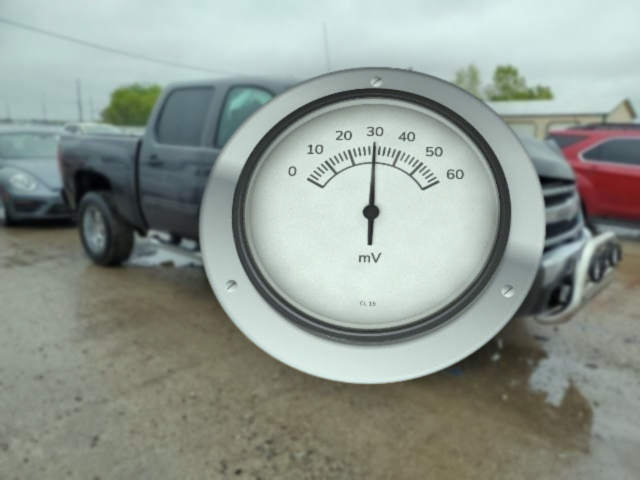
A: 30; mV
